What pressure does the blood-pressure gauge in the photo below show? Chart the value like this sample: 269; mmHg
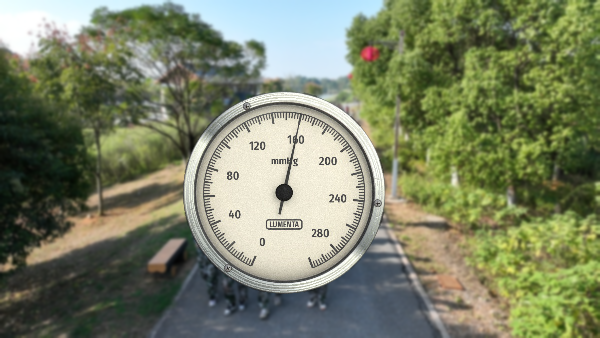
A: 160; mmHg
